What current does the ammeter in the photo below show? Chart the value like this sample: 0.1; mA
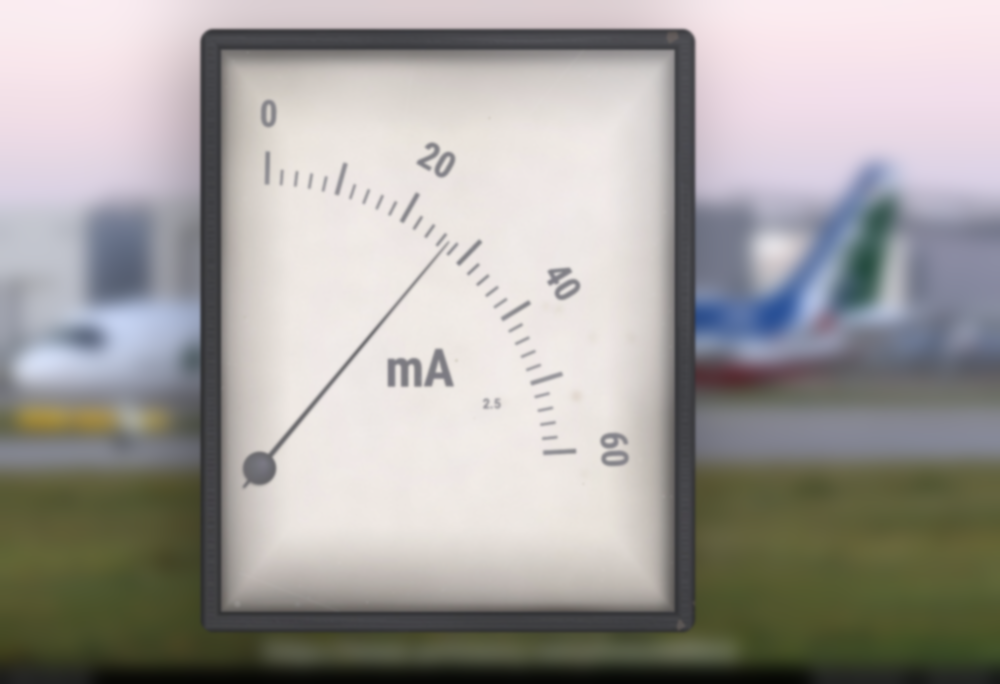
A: 27; mA
